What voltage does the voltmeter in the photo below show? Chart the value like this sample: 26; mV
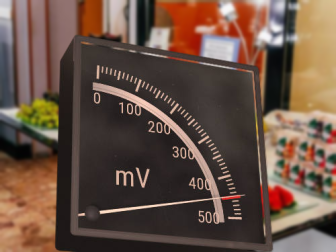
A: 450; mV
